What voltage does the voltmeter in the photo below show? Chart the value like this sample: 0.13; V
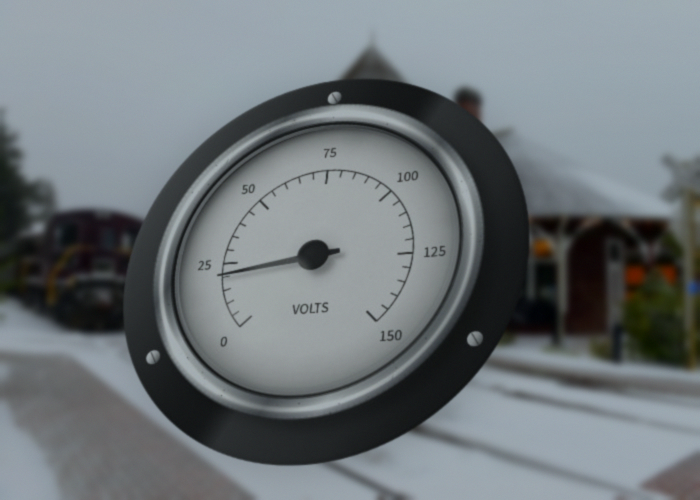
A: 20; V
